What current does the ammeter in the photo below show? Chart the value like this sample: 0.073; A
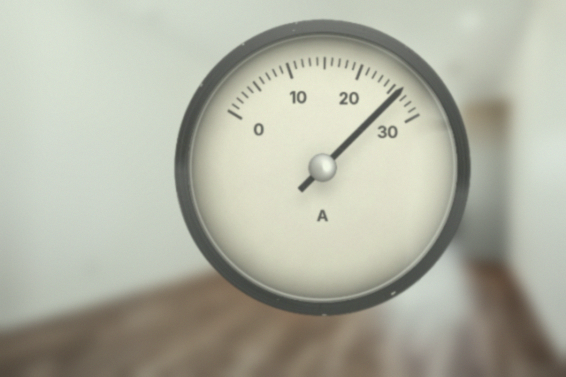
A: 26; A
